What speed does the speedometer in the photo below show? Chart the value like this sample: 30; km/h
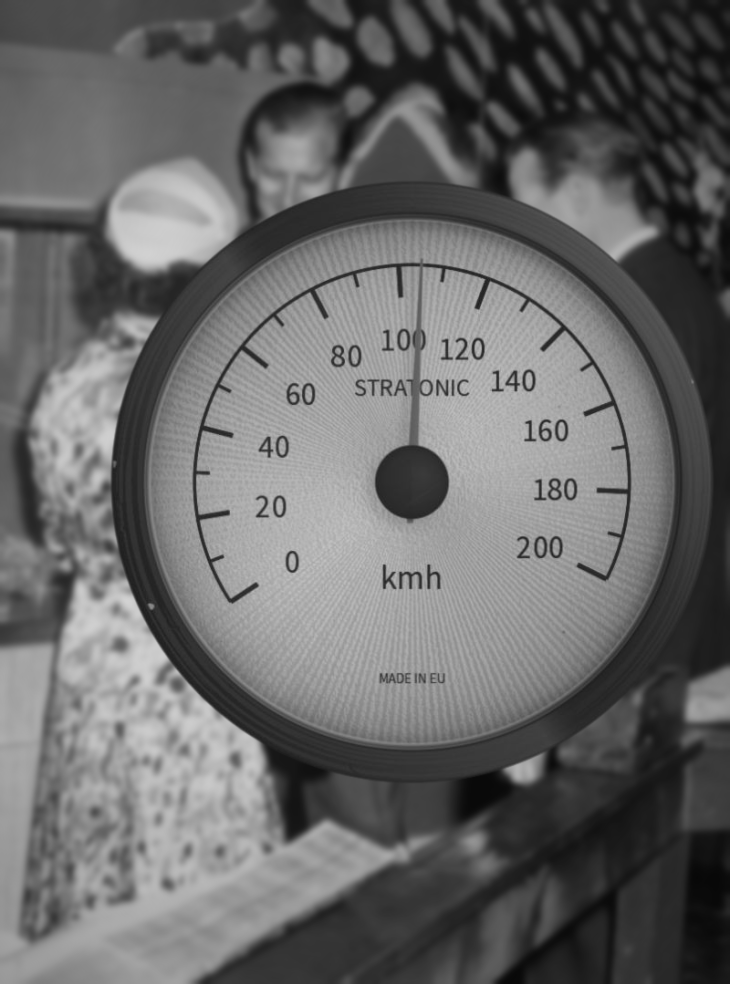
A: 105; km/h
